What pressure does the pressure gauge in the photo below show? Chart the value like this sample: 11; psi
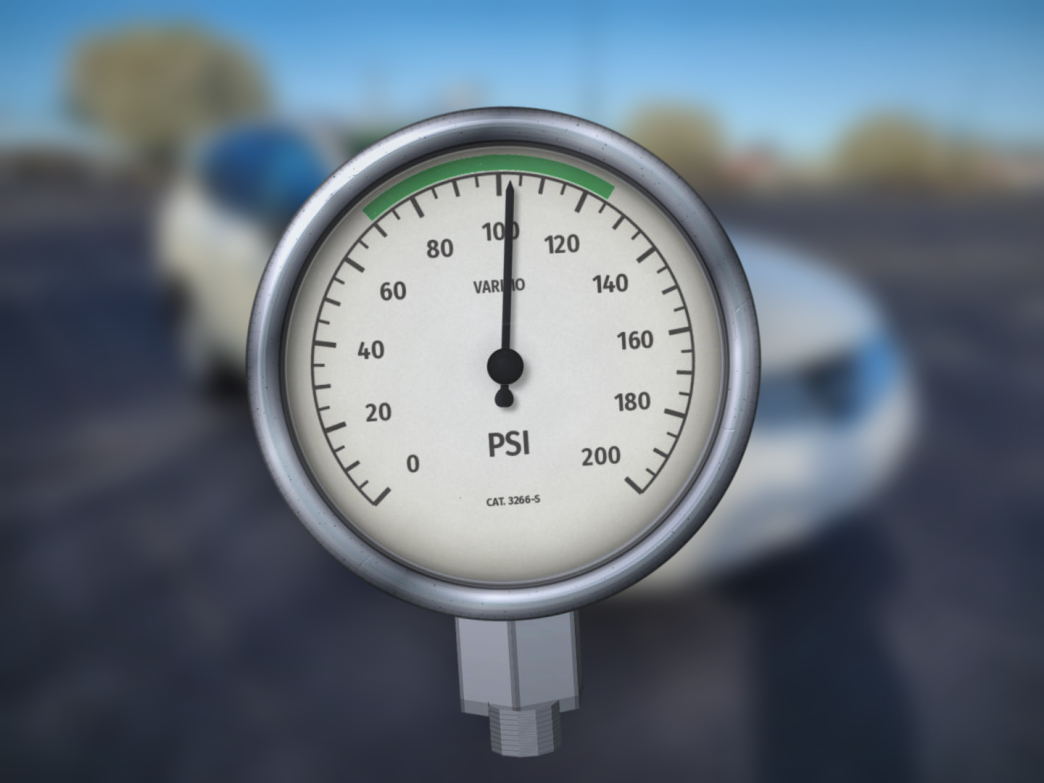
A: 102.5; psi
